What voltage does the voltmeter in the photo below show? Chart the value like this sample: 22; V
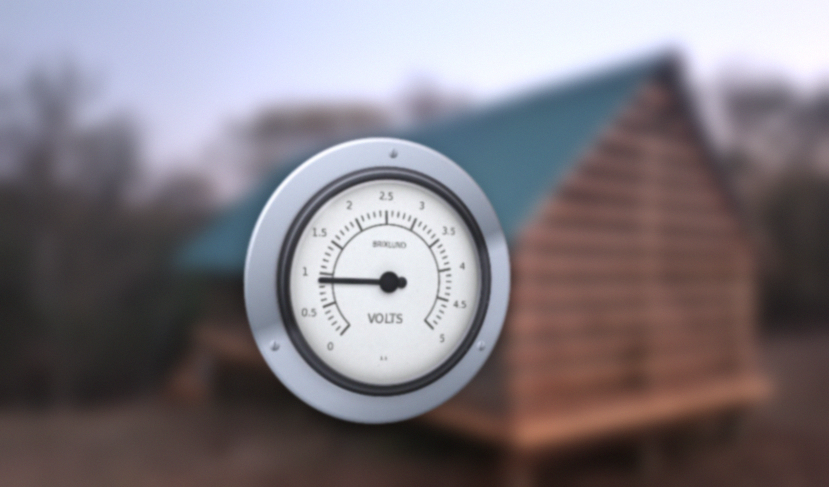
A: 0.9; V
